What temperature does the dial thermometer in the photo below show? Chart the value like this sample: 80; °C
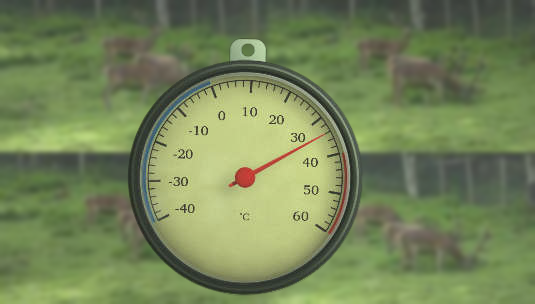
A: 34; °C
